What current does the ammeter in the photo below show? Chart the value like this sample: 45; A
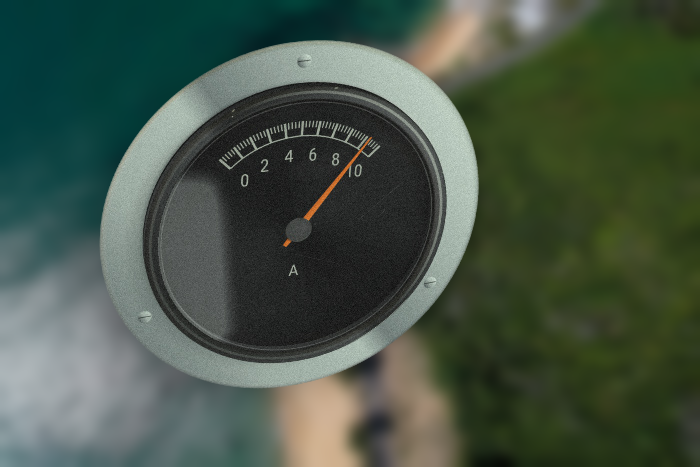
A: 9; A
